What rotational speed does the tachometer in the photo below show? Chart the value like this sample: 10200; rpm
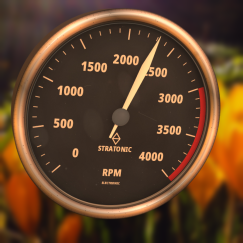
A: 2300; rpm
